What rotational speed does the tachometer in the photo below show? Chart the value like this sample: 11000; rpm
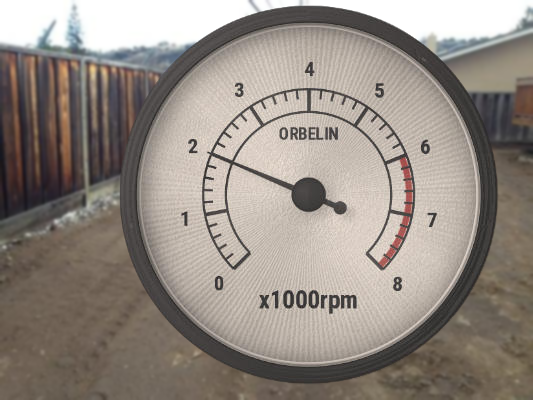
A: 2000; rpm
